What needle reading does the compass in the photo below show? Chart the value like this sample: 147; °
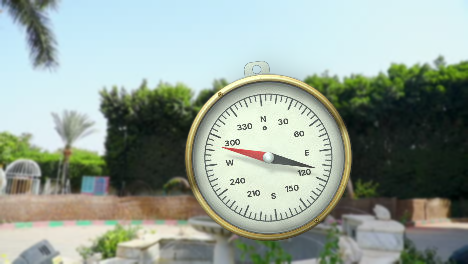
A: 290; °
